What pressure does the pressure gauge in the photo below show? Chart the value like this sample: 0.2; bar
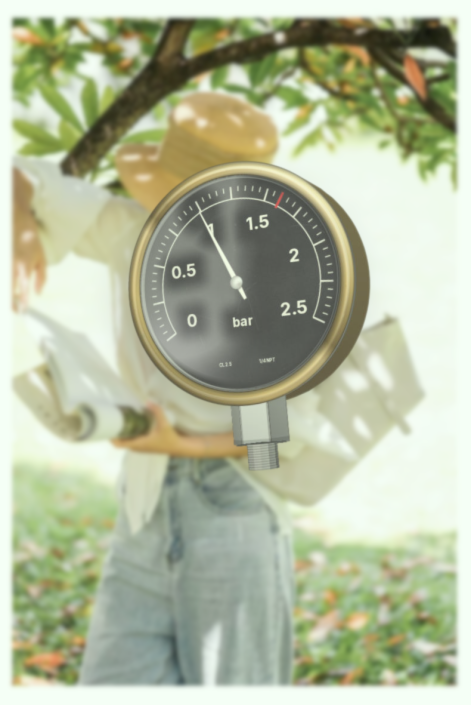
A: 1; bar
